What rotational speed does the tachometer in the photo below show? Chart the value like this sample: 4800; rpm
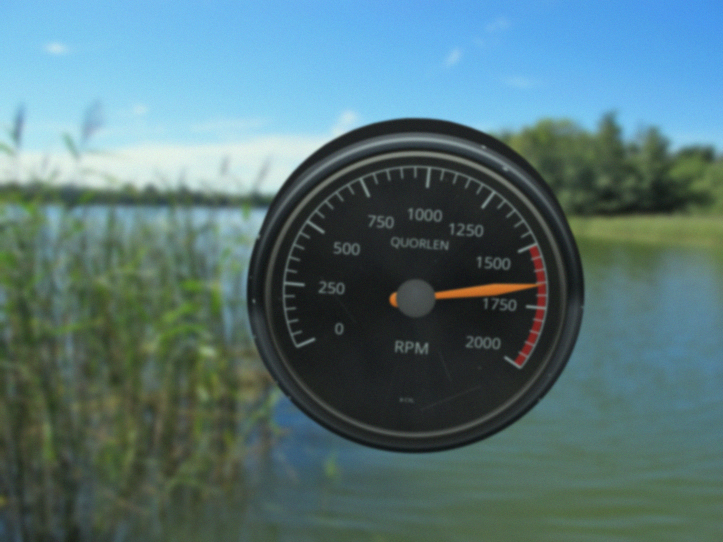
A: 1650; rpm
